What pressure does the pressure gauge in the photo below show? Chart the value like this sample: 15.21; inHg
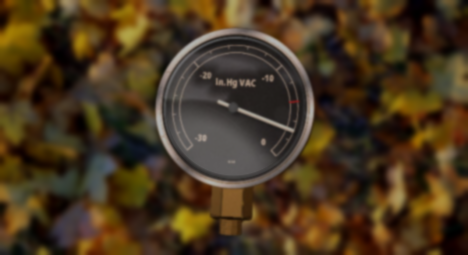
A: -3; inHg
